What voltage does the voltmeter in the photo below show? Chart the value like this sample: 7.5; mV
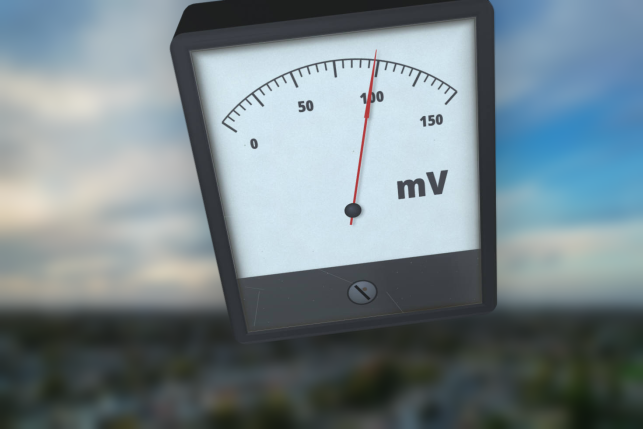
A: 97.5; mV
